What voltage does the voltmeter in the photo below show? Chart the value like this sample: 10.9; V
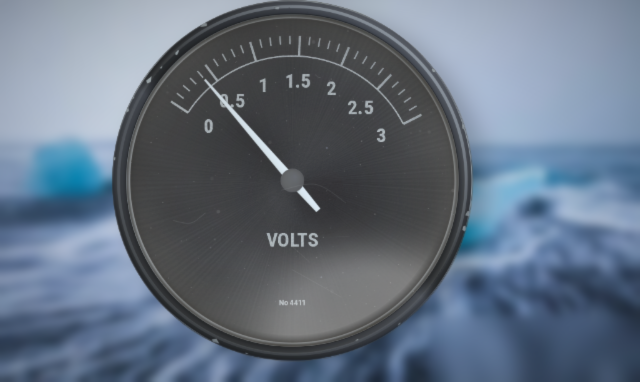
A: 0.4; V
